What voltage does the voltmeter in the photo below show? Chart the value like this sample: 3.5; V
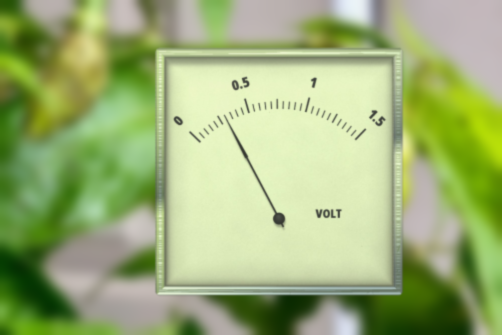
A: 0.3; V
